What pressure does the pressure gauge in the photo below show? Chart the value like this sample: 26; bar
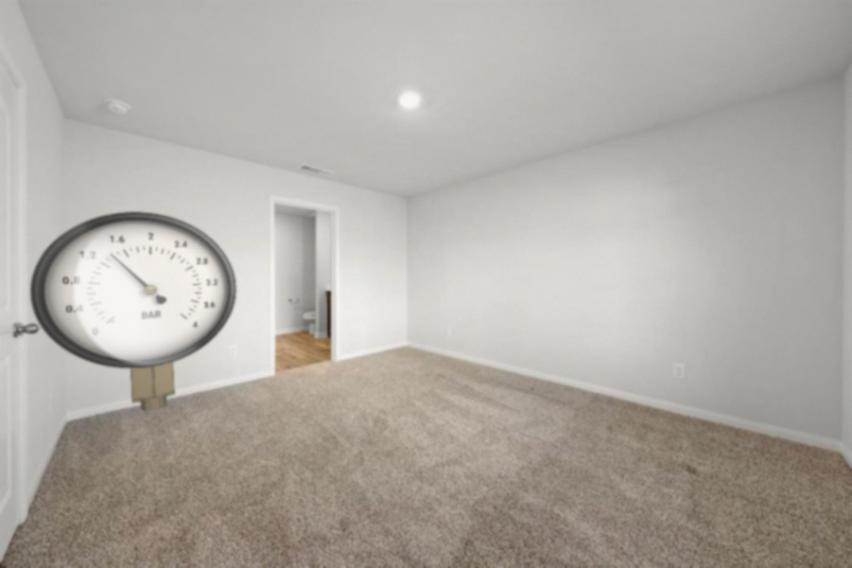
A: 1.4; bar
